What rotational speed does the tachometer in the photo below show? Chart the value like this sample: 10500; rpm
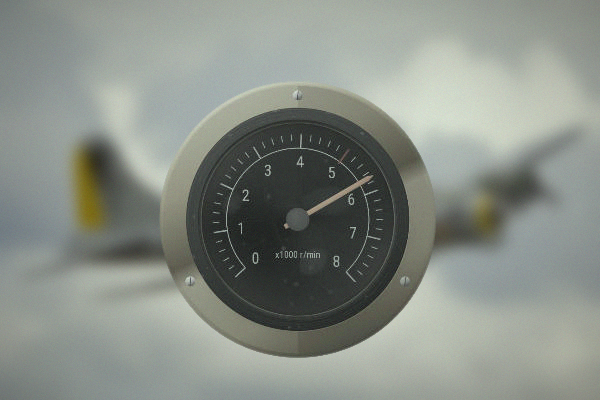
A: 5700; rpm
